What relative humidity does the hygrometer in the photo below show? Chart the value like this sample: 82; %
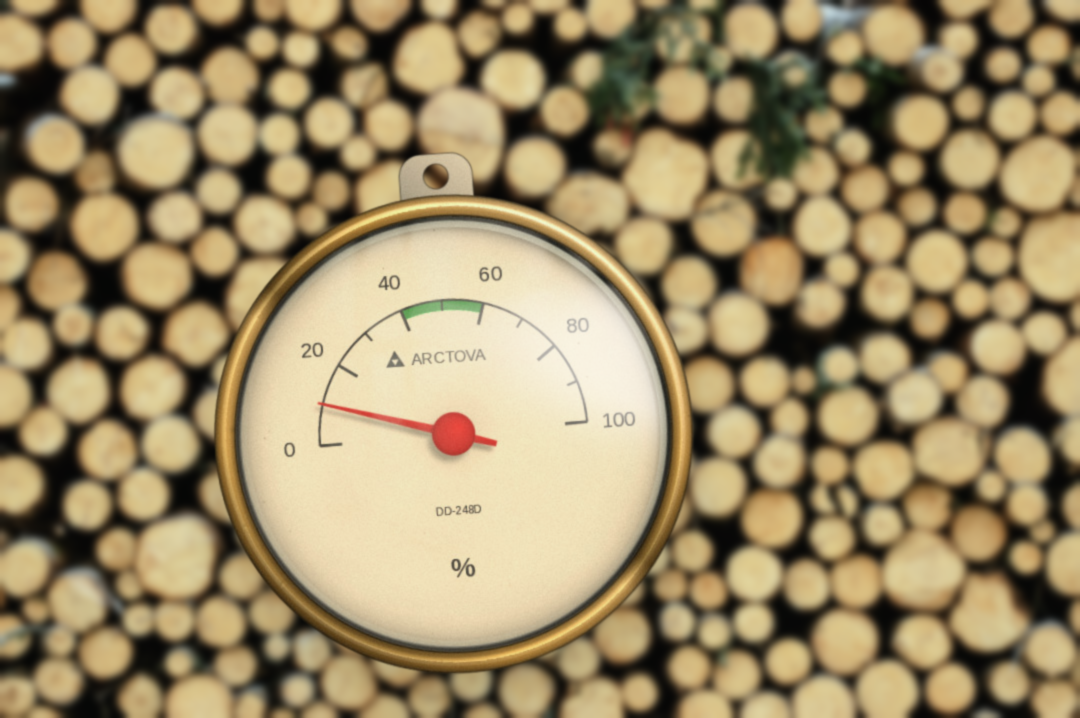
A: 10; %
